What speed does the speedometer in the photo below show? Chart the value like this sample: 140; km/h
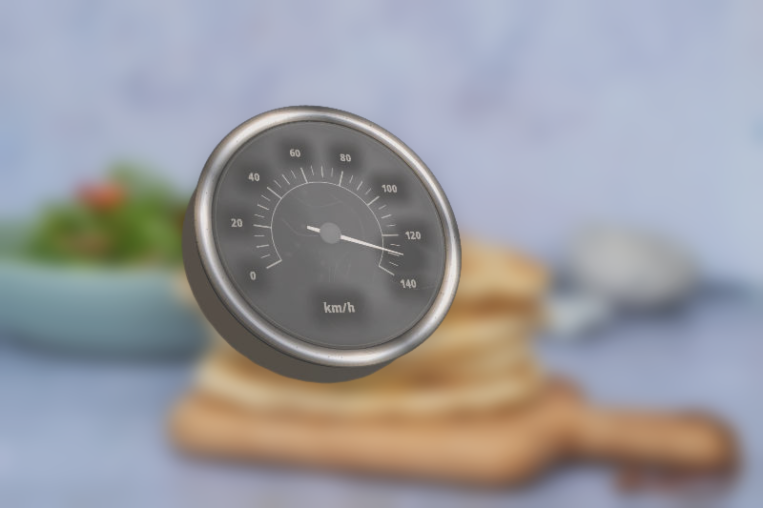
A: 130; km/h
